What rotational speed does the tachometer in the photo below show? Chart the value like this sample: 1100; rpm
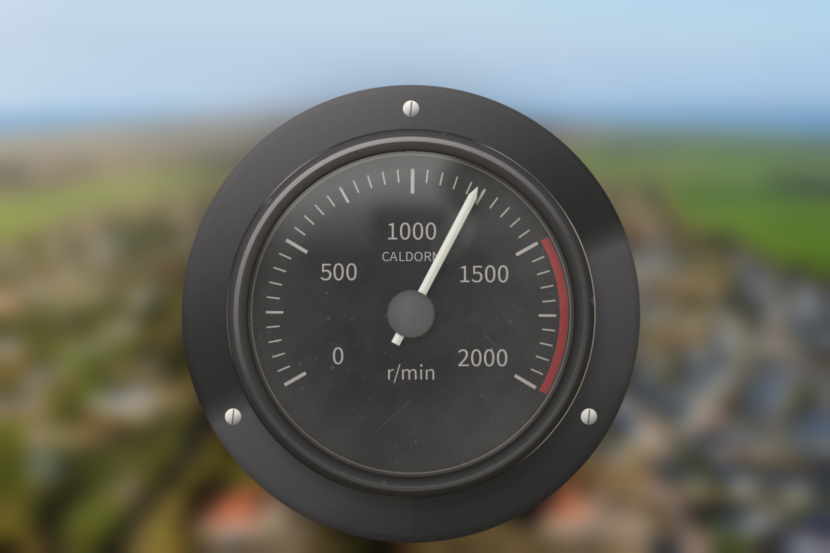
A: 1225; rpm
